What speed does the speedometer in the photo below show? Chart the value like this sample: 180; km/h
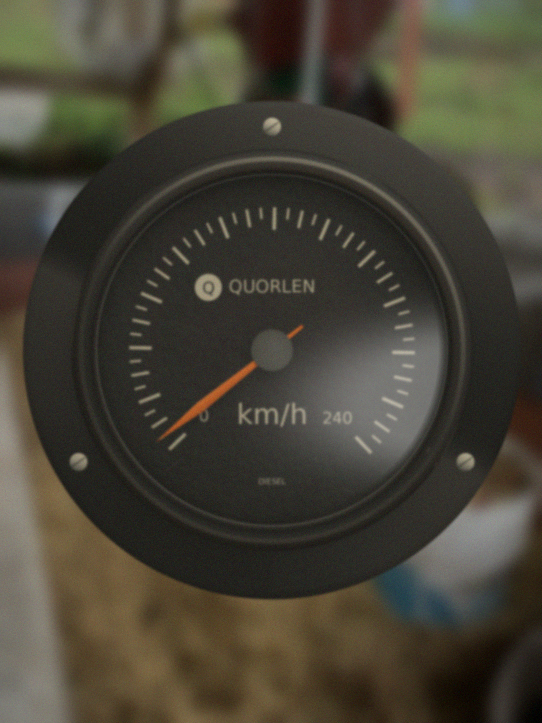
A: 5; km/h
